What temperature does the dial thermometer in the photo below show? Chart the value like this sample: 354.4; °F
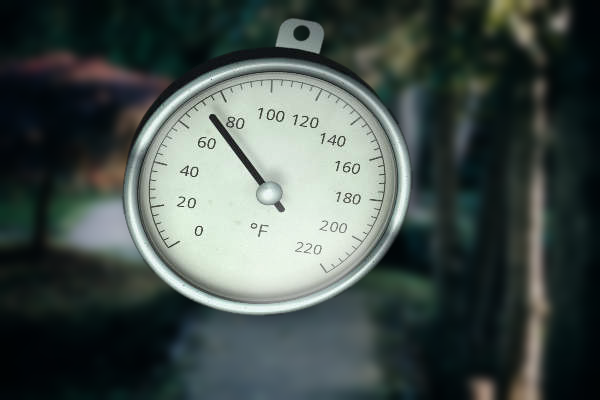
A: 72; °F
